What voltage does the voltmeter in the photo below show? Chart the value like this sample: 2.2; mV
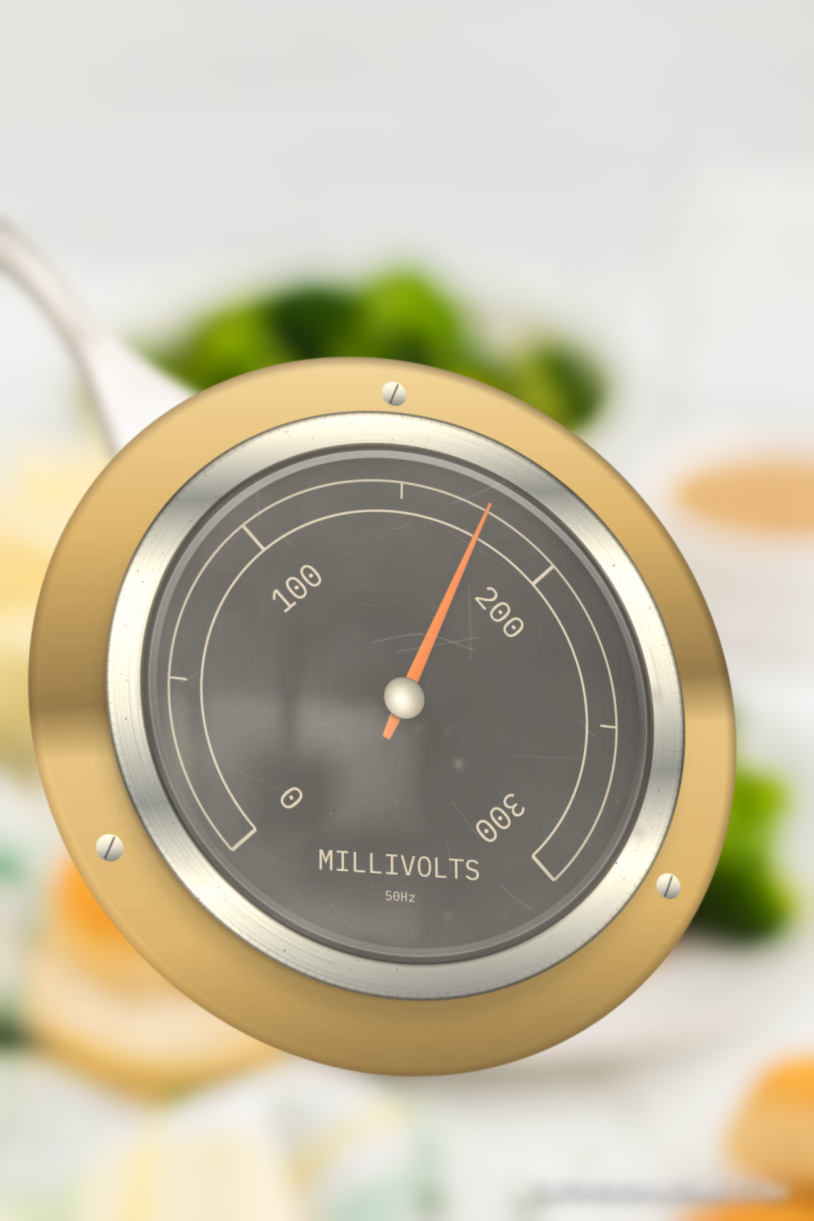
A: 175; mV
